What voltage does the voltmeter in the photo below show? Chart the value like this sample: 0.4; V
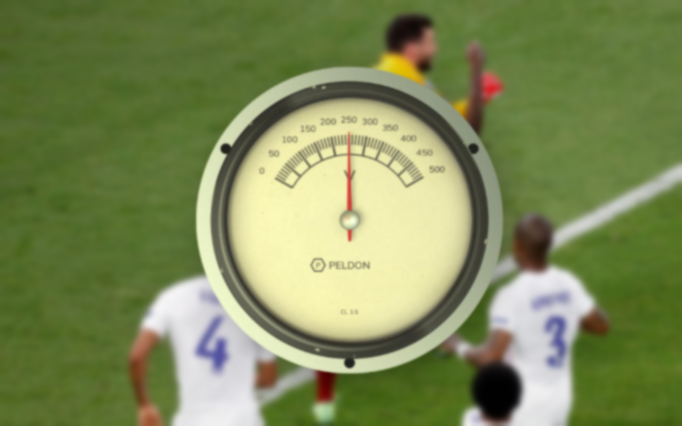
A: 250; V
